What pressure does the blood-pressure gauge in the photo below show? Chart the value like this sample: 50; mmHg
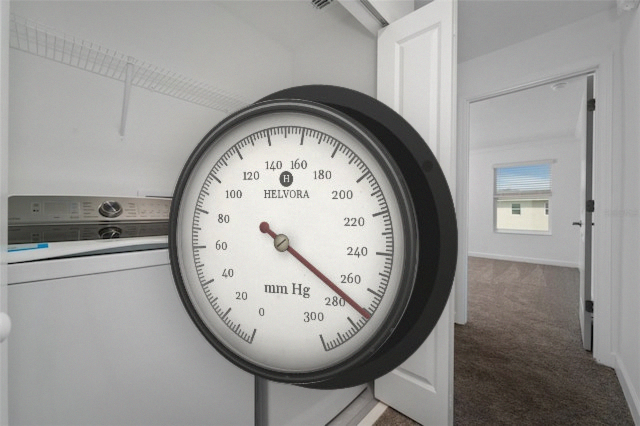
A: 270; mmHg
